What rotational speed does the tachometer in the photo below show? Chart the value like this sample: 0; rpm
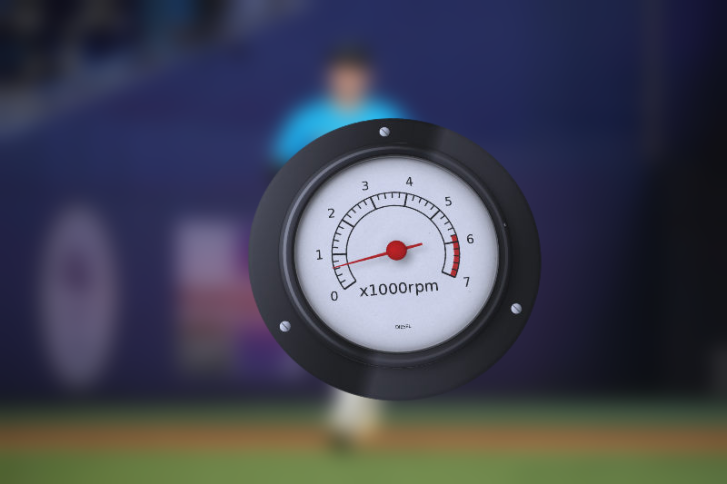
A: 600; rpm
